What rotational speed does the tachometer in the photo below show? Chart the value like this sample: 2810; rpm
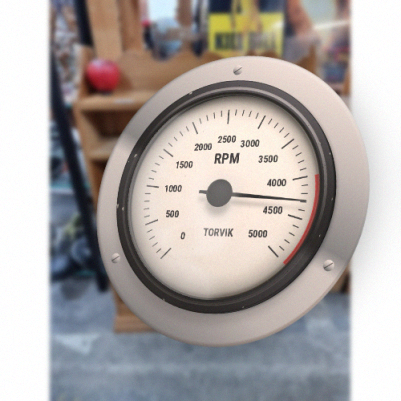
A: 4300; rpm
